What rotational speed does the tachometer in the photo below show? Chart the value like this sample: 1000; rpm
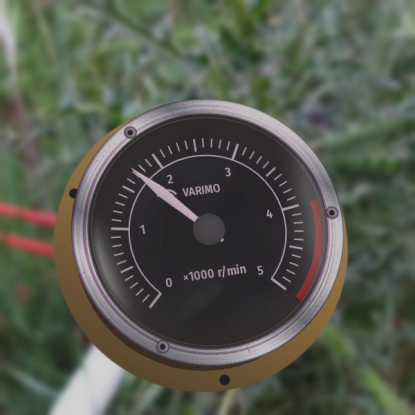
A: 1700; rpm
